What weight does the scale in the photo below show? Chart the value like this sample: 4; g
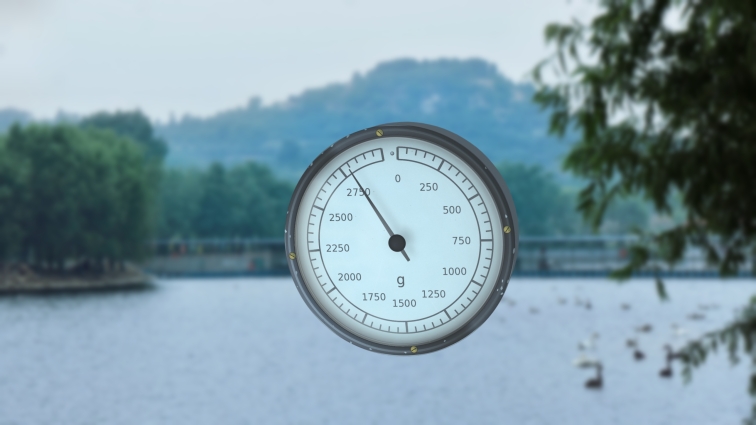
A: 2800; g
